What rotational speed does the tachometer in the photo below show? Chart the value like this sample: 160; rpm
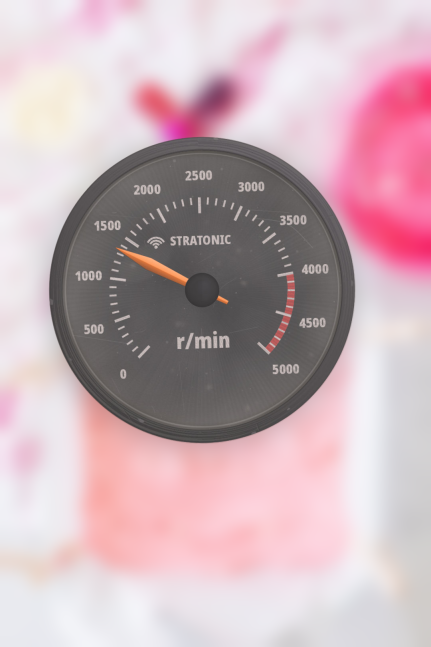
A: 1350; rpm
